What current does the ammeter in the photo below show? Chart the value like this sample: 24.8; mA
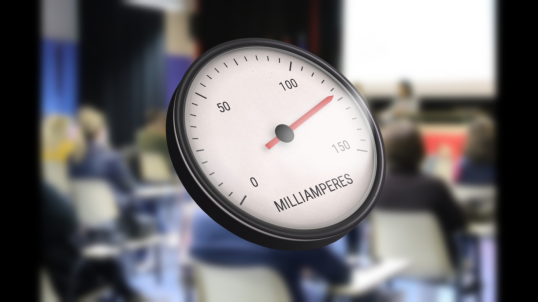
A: 122.5; mA
